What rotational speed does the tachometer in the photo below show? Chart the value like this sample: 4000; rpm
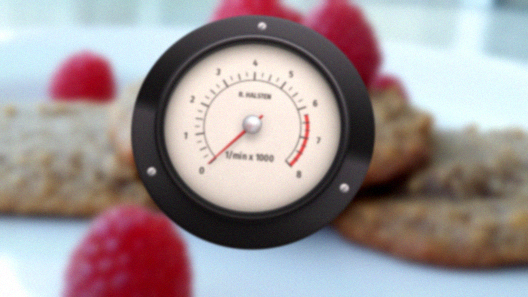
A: 0; rpm
